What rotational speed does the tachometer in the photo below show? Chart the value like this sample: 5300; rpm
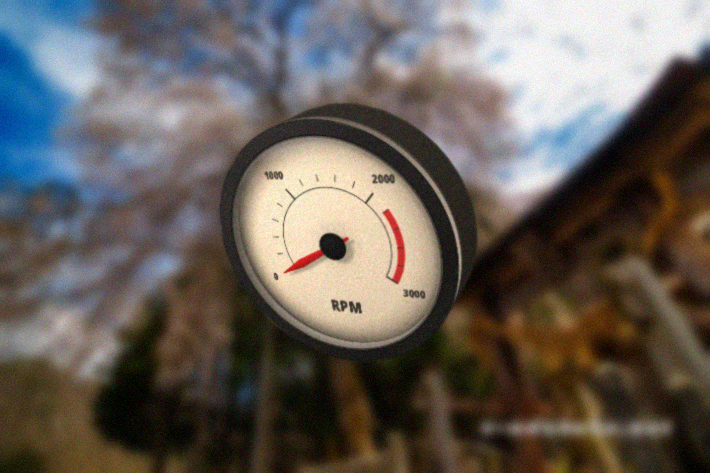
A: 0; rpm
